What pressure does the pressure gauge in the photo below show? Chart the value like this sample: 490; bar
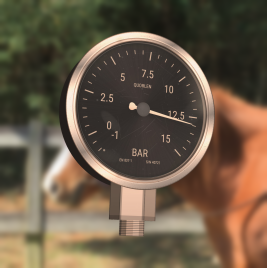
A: 13; bar
